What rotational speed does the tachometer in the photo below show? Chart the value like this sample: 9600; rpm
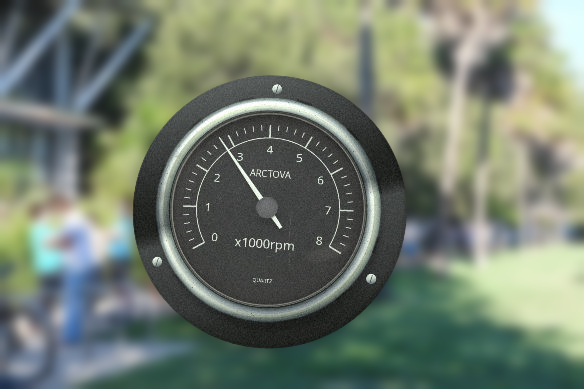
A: 2800; rpm
